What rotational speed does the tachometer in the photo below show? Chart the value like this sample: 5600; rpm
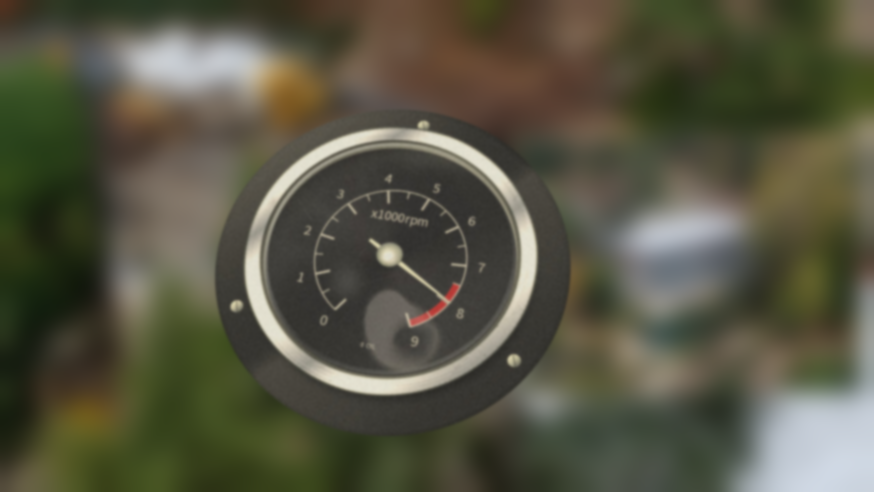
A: 8000; rpm
